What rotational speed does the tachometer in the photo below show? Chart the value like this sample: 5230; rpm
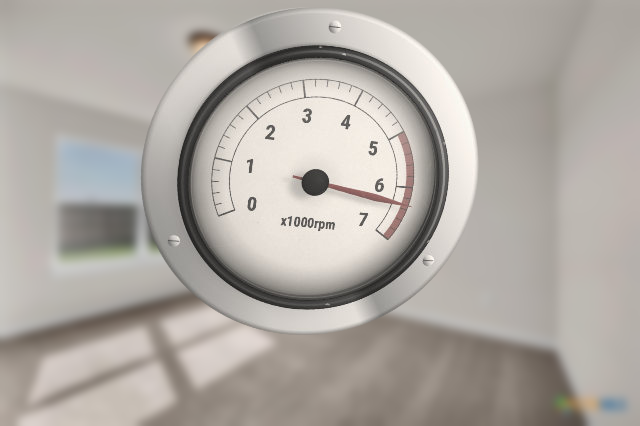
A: 6300; rpm
